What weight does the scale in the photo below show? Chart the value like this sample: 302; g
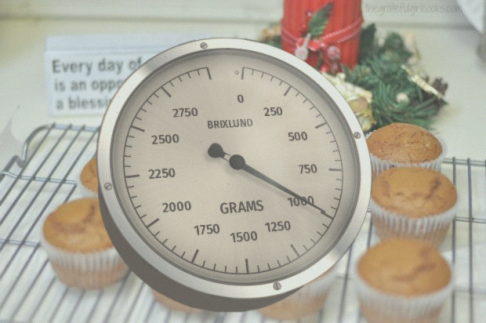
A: 1000; g
